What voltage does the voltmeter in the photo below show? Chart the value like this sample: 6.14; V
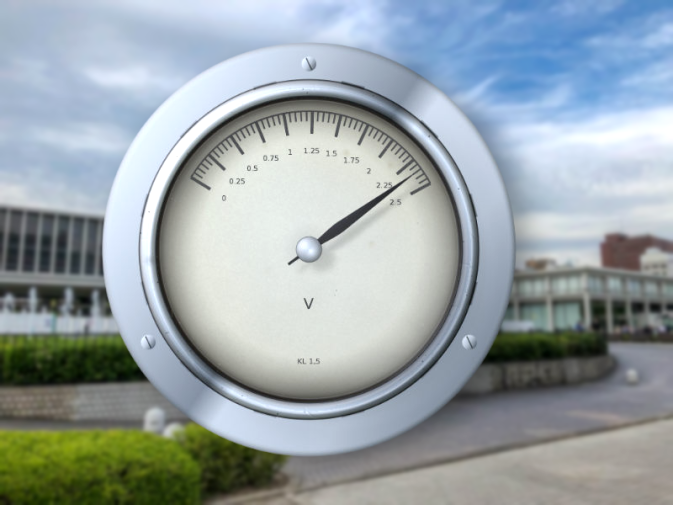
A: 2.35; V
